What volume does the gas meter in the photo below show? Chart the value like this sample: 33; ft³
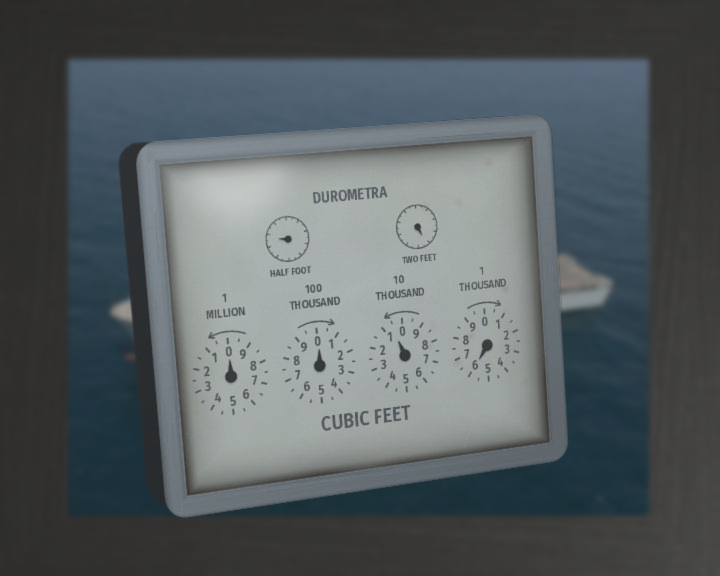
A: 600; ft³
